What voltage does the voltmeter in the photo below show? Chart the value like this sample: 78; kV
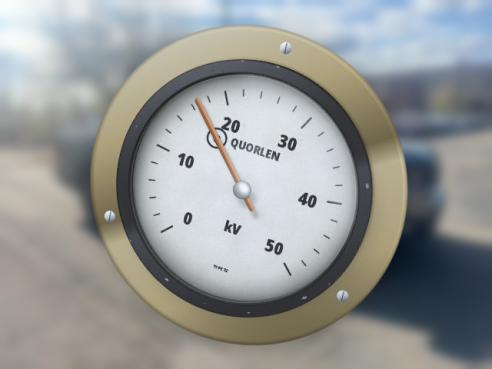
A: 17; kV
